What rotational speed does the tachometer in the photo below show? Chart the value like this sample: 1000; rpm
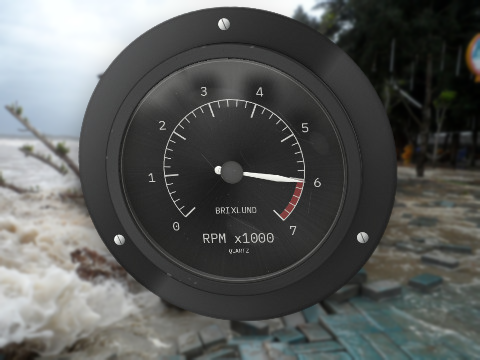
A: 6000; rpm
